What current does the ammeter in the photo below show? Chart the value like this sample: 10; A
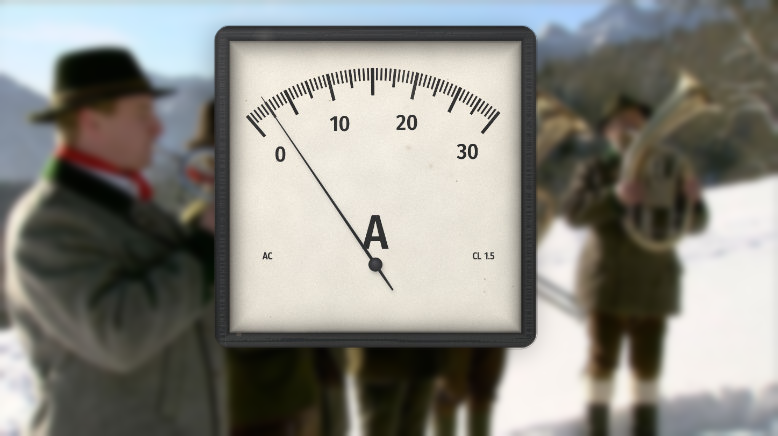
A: 2.5; A
